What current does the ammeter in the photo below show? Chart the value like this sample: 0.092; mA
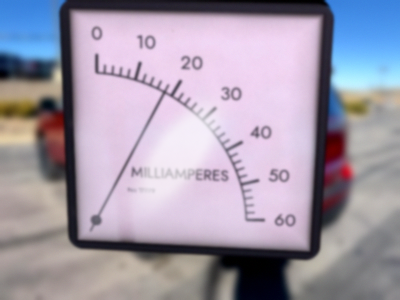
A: 18; mA
